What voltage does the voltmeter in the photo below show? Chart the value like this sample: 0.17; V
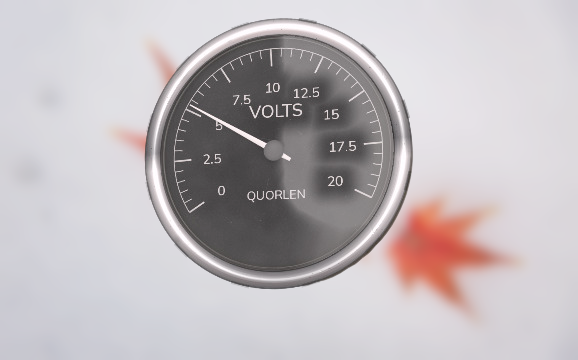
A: 5.25; V
